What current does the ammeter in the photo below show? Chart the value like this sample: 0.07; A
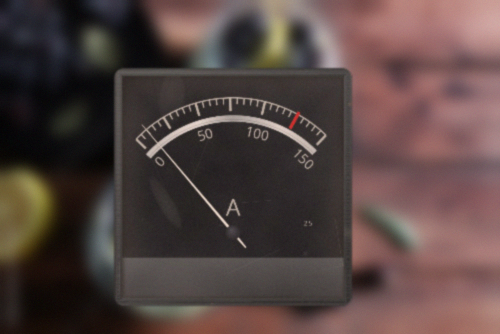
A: 10; A
